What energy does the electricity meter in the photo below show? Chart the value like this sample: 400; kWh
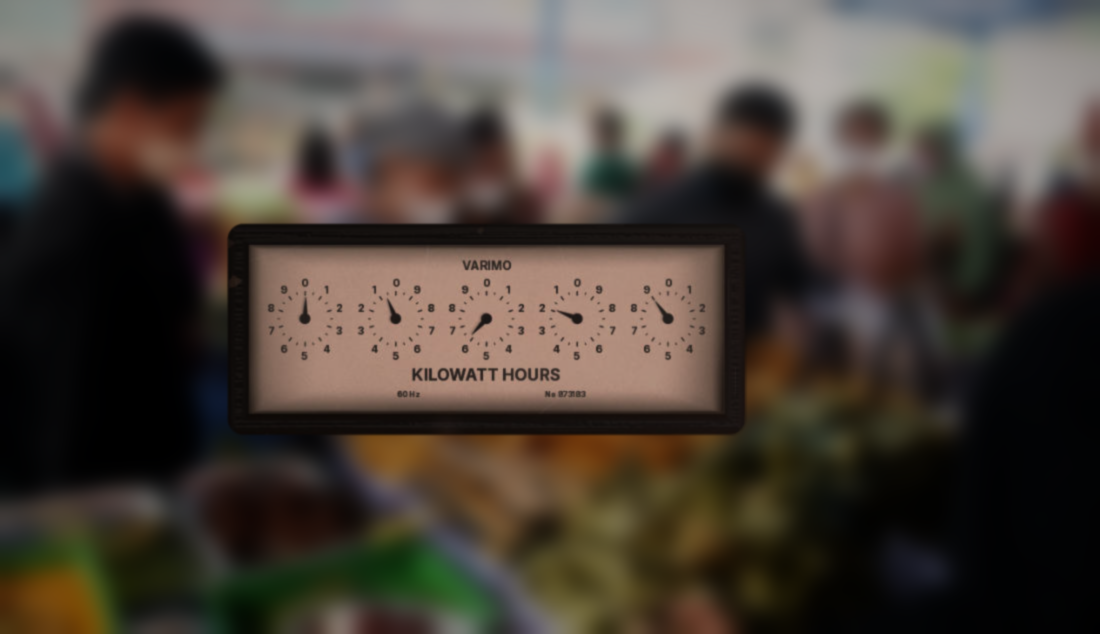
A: 619; kWh
